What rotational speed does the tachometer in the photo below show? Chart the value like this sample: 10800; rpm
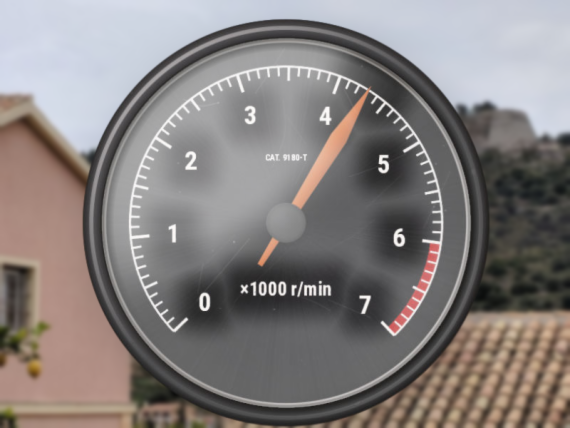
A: 4300; rpm
